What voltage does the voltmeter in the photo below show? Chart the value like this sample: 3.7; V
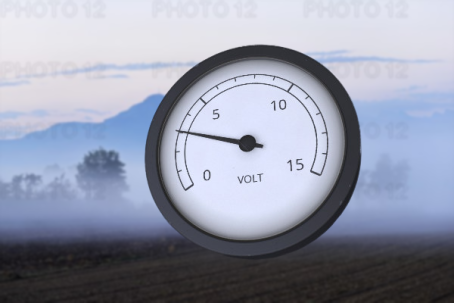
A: 3; V
